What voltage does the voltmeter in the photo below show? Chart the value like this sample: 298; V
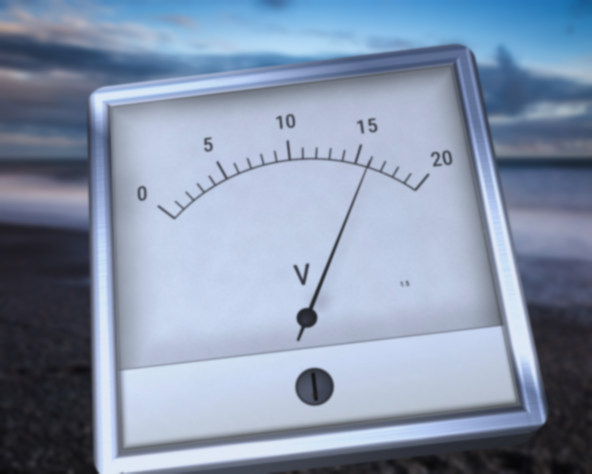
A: 16; V
